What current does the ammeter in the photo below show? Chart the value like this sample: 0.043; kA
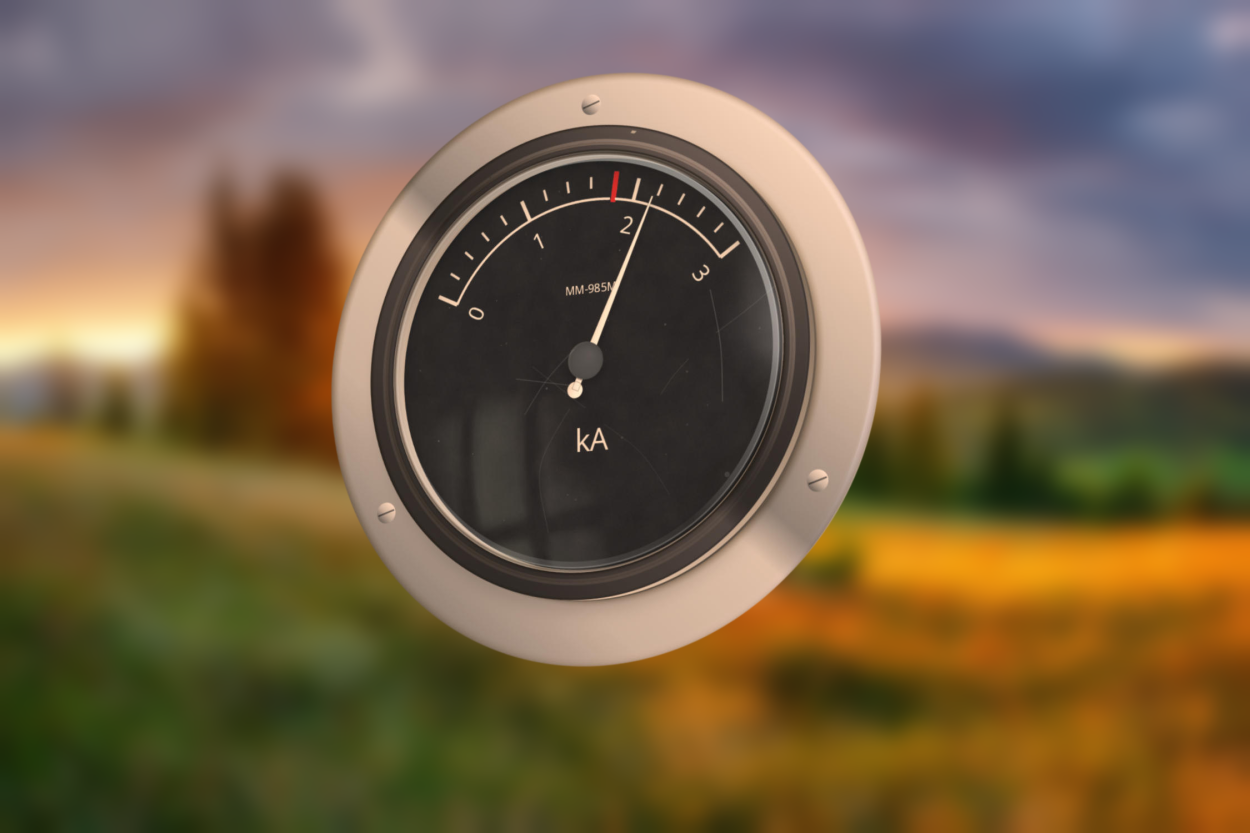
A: 2.2; kA
